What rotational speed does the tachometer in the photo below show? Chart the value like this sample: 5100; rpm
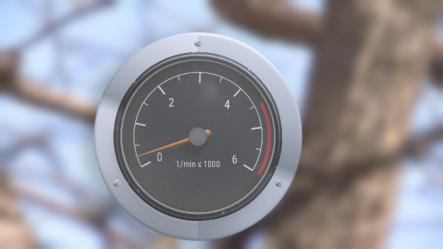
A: 250; rpm
